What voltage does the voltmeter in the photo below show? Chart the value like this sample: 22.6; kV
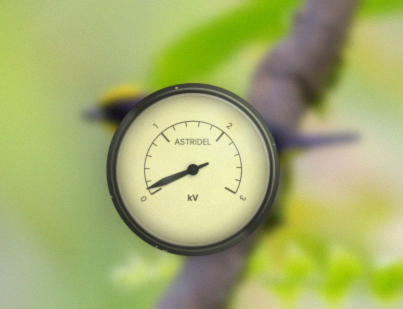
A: 0.1; kV
